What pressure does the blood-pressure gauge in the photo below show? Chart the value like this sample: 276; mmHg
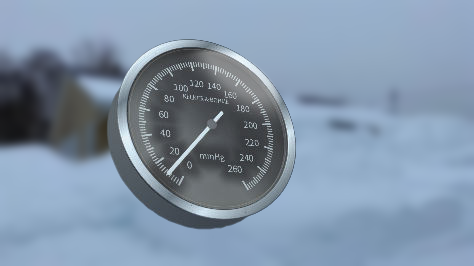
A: 10; mmHg
